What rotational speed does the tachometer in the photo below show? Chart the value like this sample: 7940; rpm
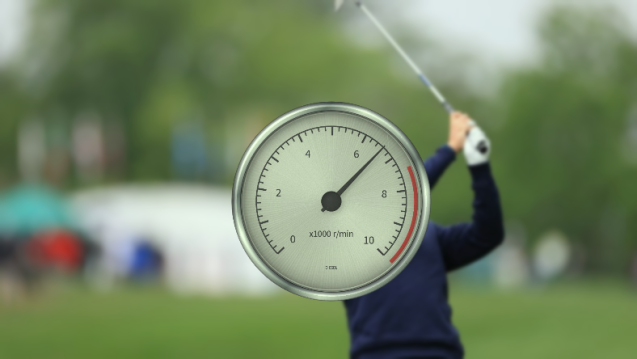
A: 6600; rpm
